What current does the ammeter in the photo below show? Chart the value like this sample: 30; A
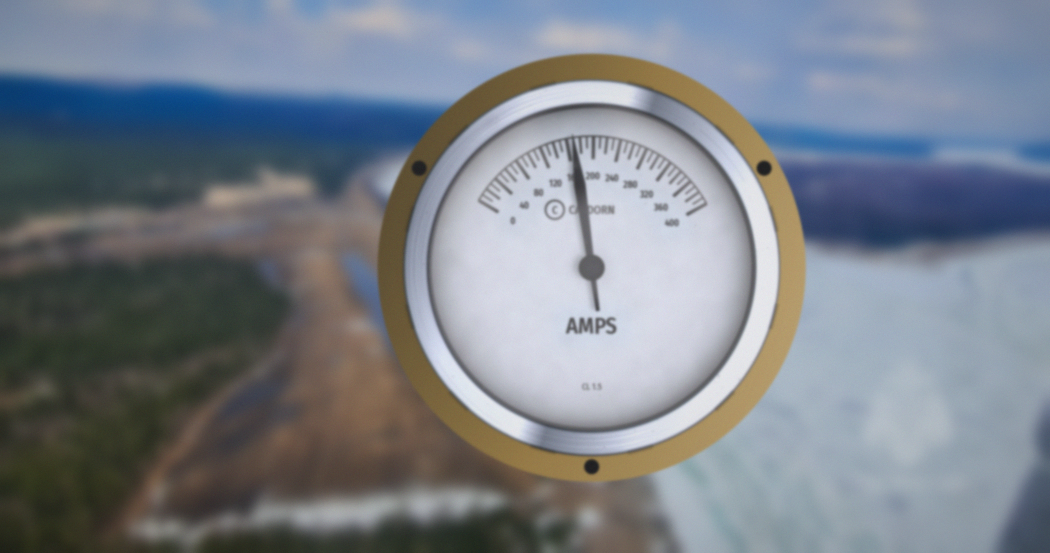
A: 170; A
